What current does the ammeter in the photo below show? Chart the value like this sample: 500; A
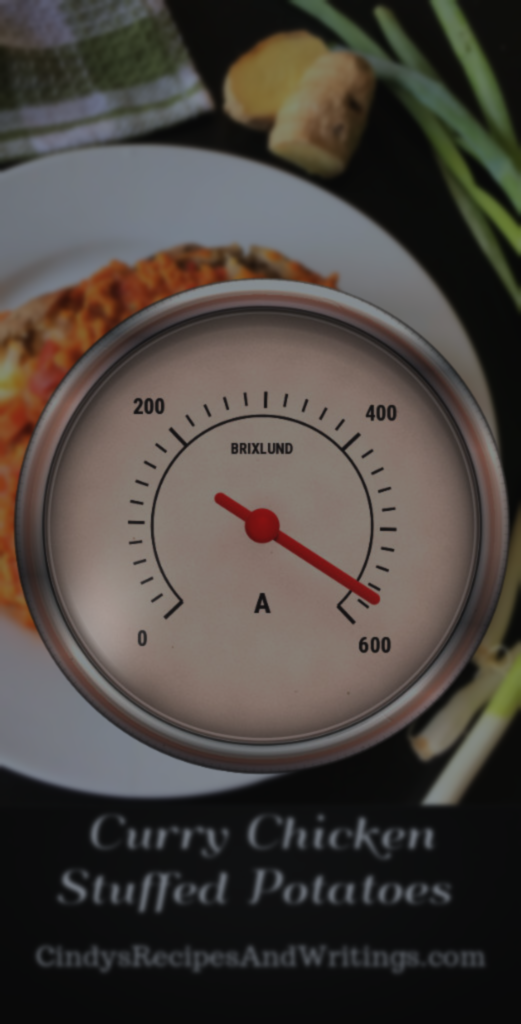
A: 570; A
